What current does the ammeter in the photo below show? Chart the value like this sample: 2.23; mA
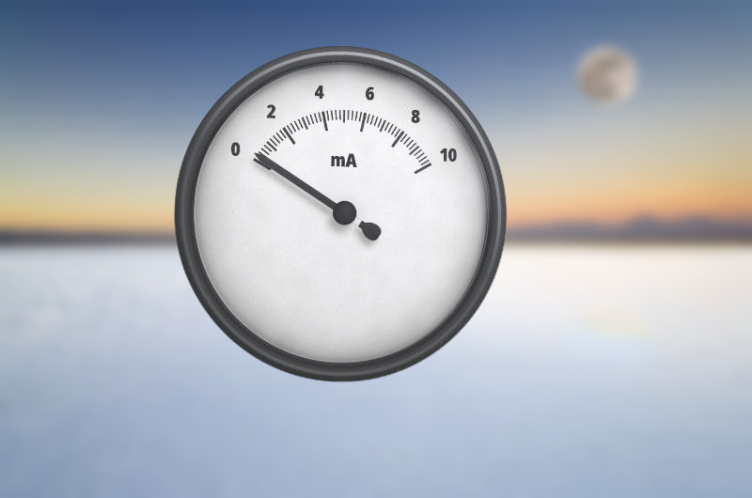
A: 0.2; mA
